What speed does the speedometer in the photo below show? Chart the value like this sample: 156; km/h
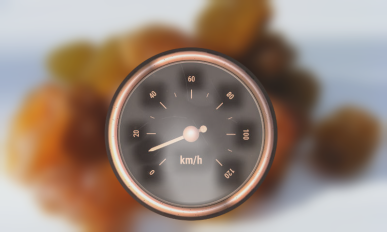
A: 10; km/h
